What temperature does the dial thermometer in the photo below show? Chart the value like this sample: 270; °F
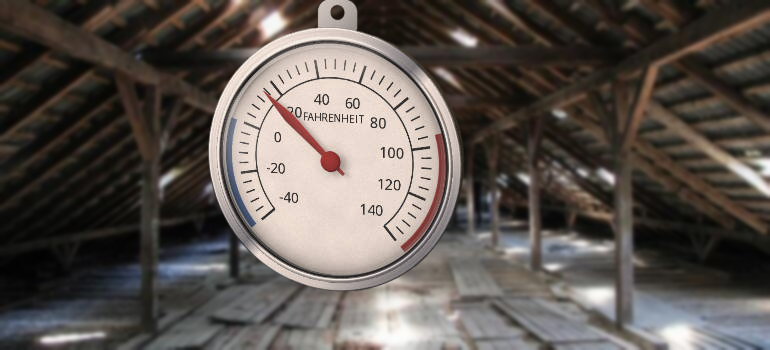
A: 16; °F
